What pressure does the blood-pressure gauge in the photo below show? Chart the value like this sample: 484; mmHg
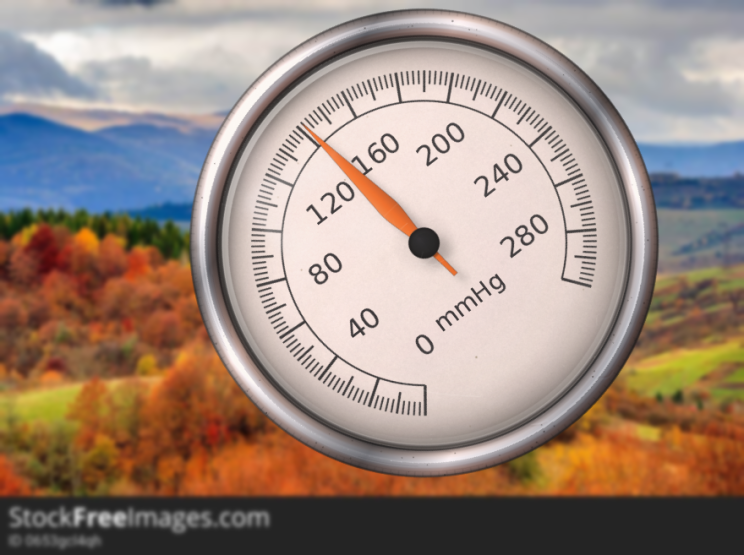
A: 142; mmHg
